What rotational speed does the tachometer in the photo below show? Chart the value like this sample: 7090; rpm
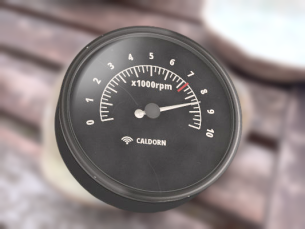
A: 8500; rpm
